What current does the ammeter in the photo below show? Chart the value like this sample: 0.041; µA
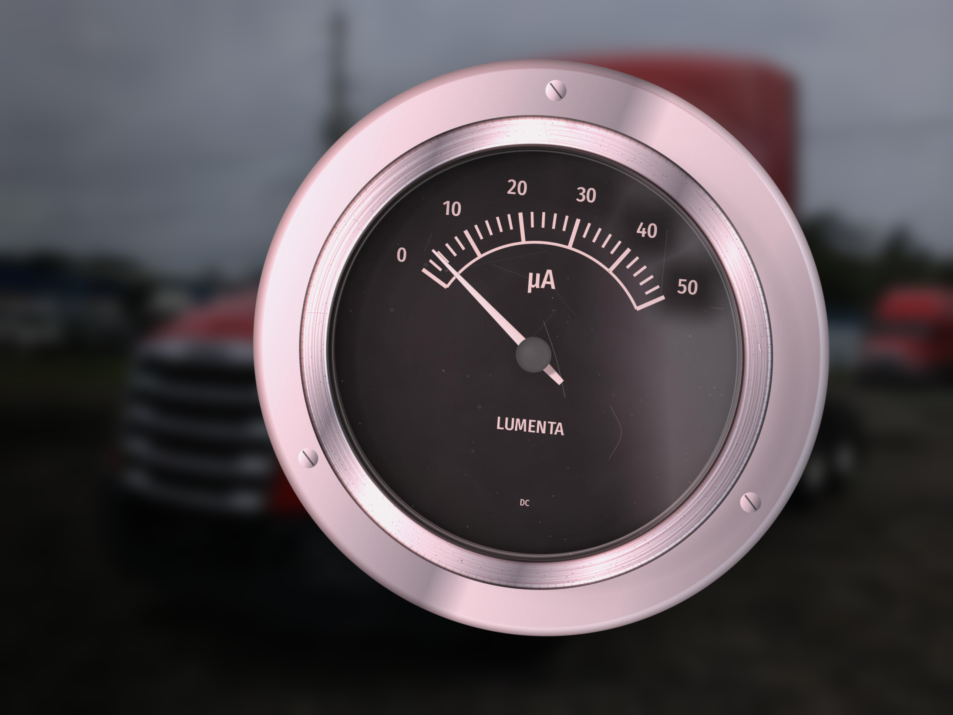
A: 4; µA
